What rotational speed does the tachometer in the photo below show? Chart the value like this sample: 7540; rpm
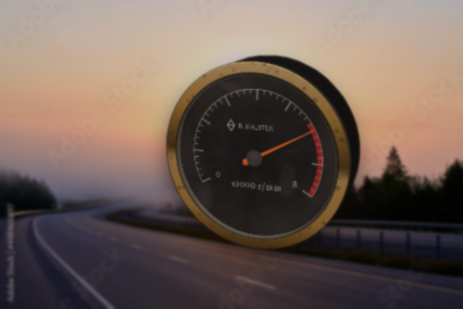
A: 6000; rpm
